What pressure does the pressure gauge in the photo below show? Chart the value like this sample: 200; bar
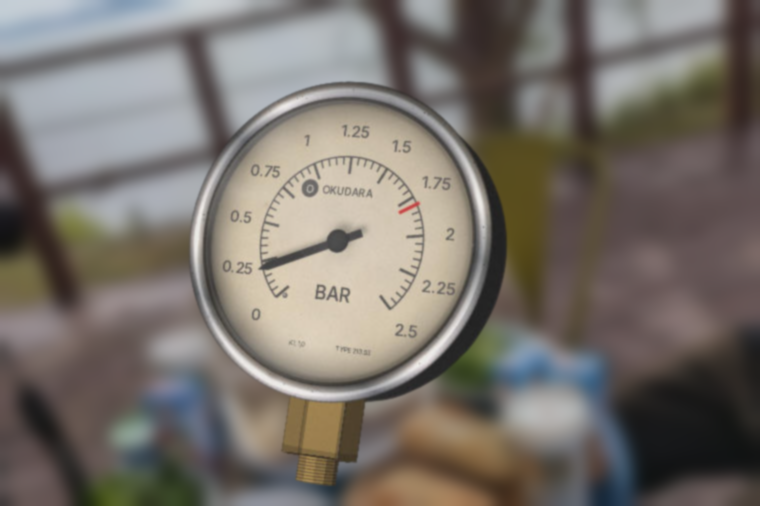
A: 0.2; bar
